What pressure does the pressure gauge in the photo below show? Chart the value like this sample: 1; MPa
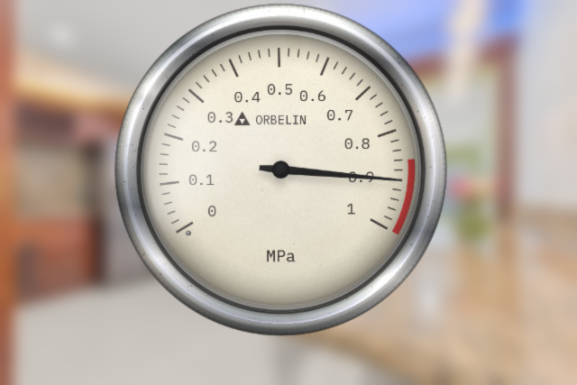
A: 0.9; MPa
